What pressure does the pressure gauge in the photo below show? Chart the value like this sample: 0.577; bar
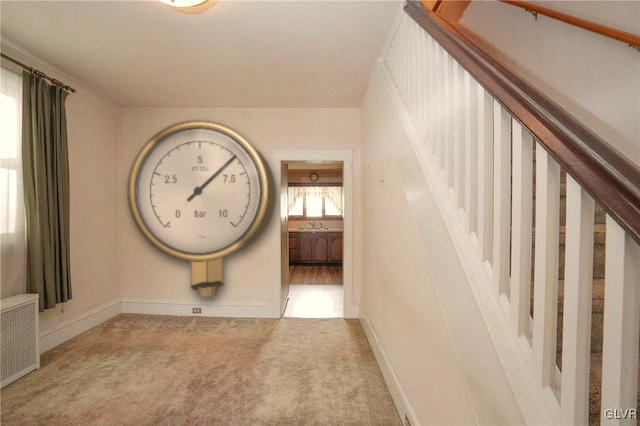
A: 6.75; bar
